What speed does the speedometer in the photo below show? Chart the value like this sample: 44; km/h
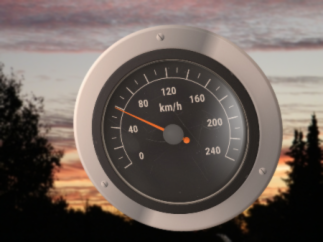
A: 60; km/h
